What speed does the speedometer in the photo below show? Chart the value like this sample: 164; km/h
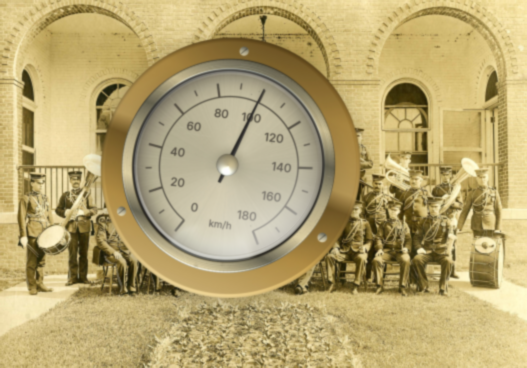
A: 100; km/h
